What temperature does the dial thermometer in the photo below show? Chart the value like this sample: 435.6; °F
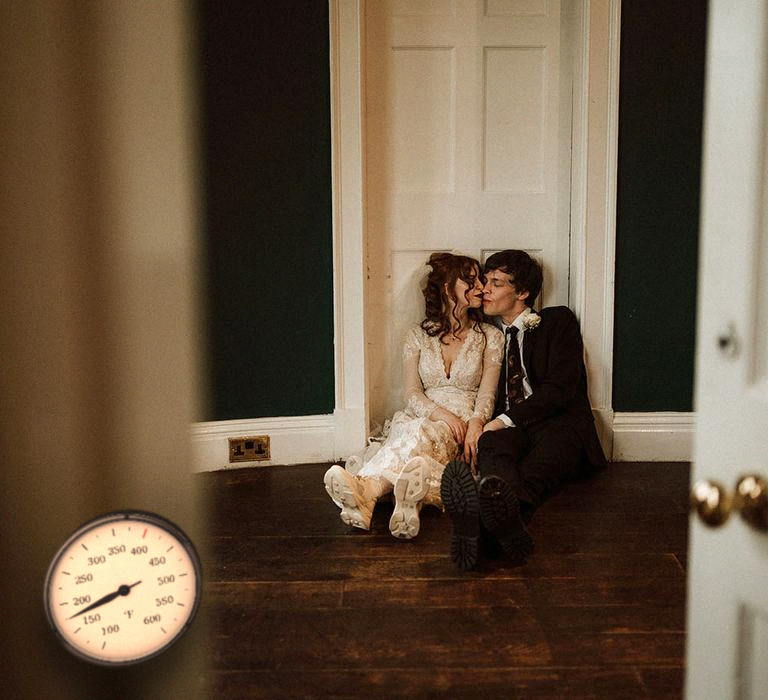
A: 175; °F
